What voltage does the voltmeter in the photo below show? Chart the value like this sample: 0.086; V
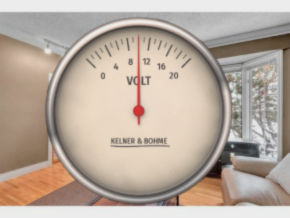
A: 10; V
